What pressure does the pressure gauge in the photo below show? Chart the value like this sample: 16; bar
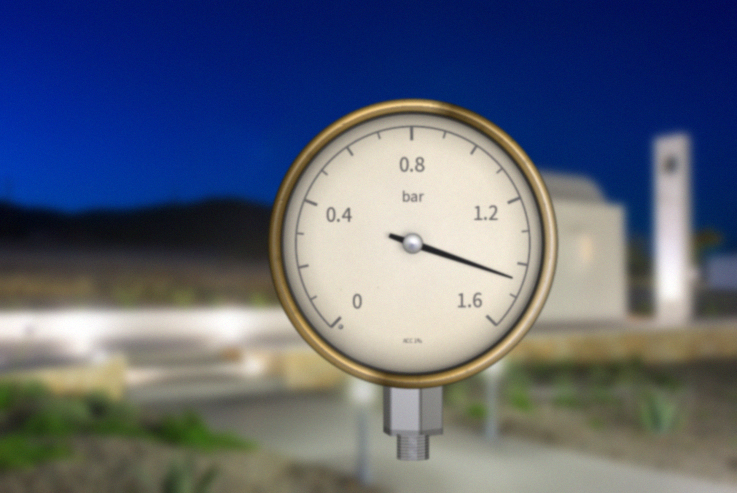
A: 1.45; bar
